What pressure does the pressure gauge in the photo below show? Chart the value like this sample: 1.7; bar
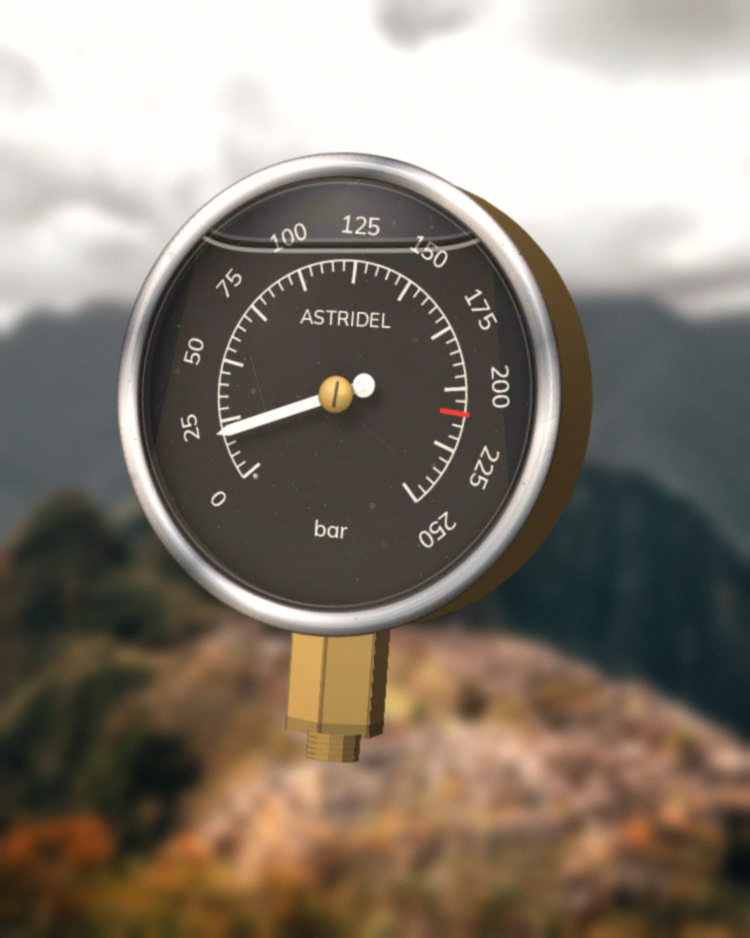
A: 20; bar
